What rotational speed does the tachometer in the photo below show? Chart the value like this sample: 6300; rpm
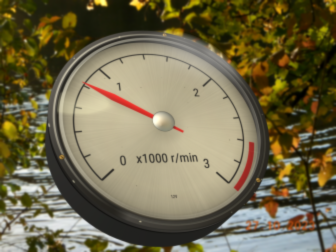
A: 800; rpm
